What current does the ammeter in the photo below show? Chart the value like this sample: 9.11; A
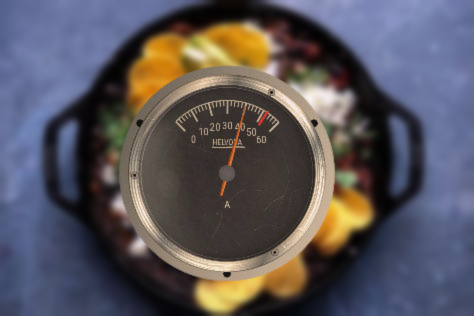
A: 40; A
